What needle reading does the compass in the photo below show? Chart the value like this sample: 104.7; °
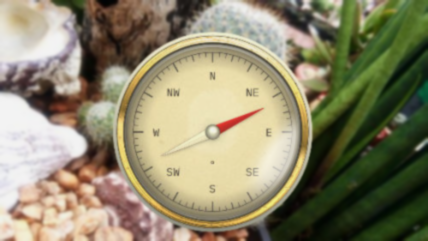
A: 65; °
